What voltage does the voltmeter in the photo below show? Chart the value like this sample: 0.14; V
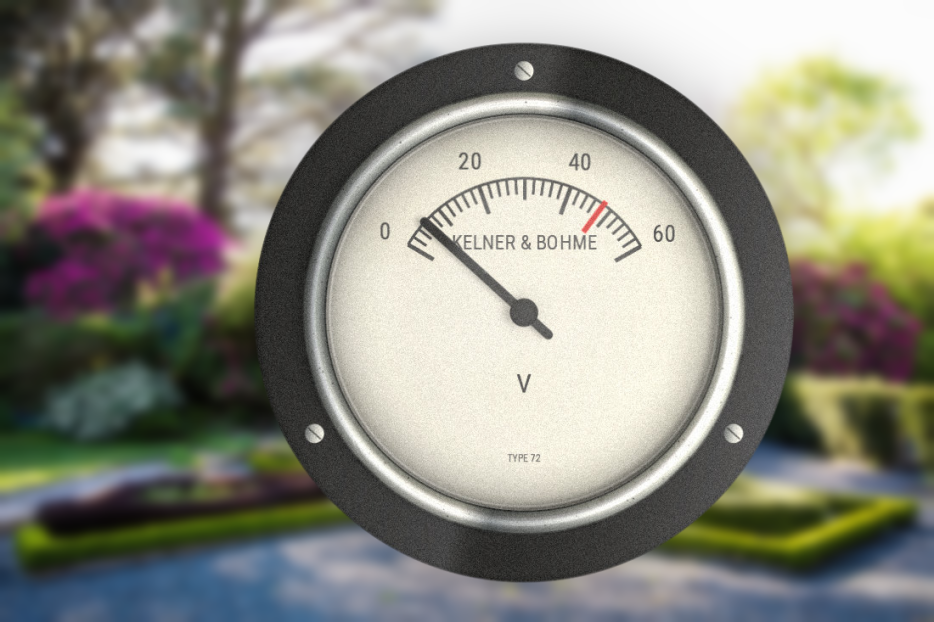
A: 6; V
